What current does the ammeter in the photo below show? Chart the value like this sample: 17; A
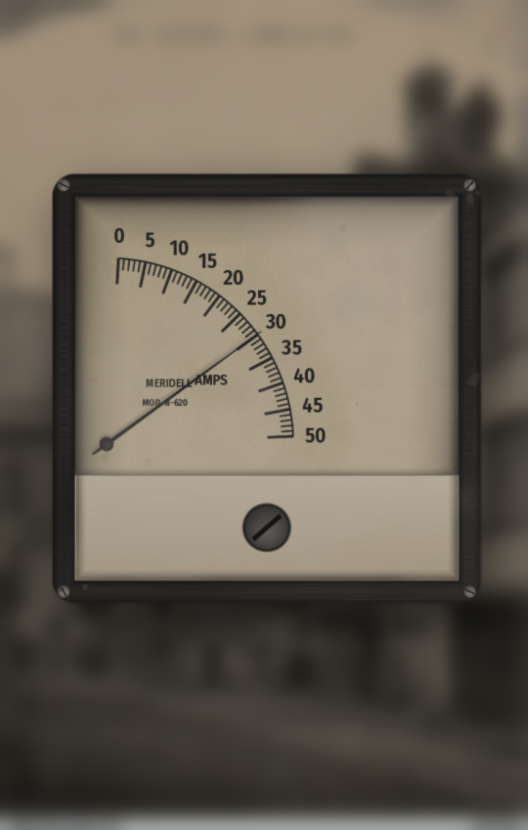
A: 30; A
